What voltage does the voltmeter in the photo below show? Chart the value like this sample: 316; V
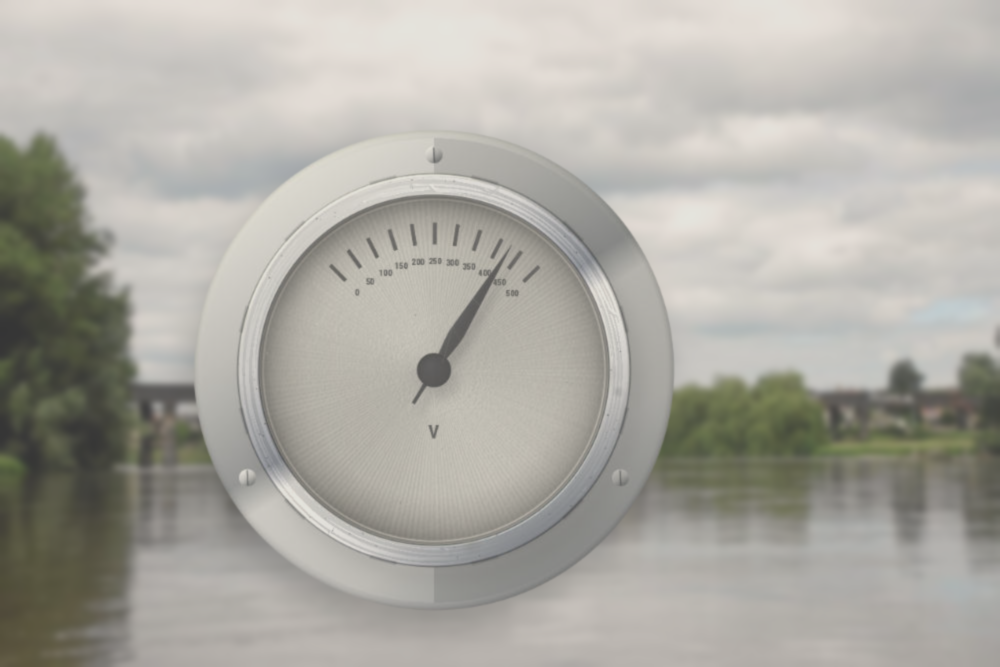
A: 425; V
